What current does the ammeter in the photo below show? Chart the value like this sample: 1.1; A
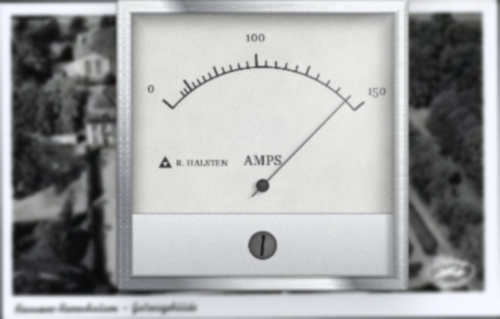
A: 145; A
